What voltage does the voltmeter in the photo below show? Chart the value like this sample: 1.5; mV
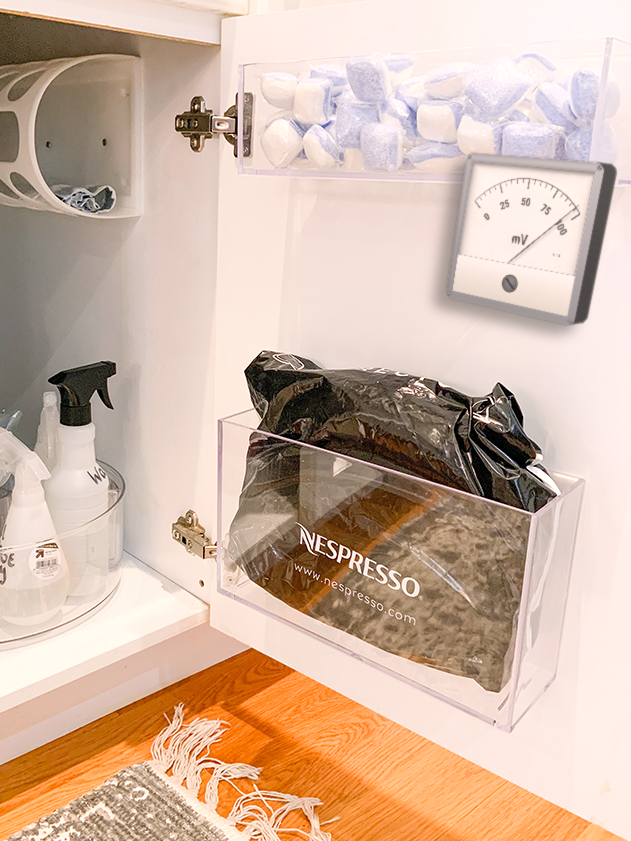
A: 95; mV
